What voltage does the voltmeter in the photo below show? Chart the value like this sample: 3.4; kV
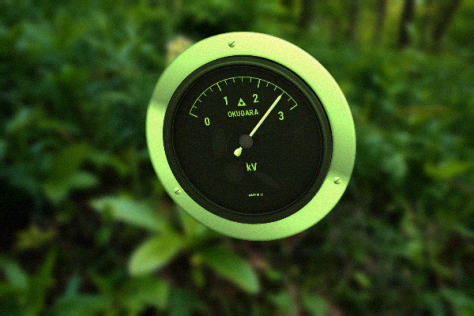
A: 2.6; kV
